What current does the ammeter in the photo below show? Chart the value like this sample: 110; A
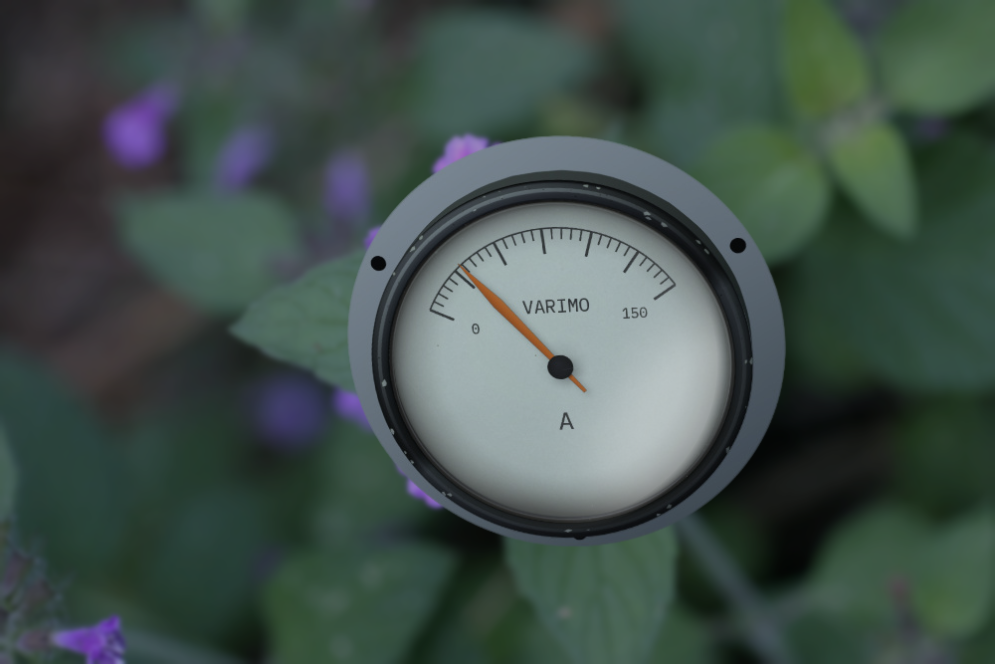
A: 30; A
